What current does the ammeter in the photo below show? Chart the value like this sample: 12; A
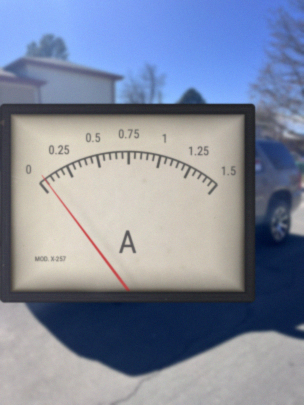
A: 0.05; A
